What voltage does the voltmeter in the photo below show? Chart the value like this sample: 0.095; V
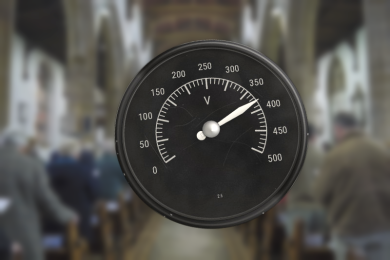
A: 380; V
